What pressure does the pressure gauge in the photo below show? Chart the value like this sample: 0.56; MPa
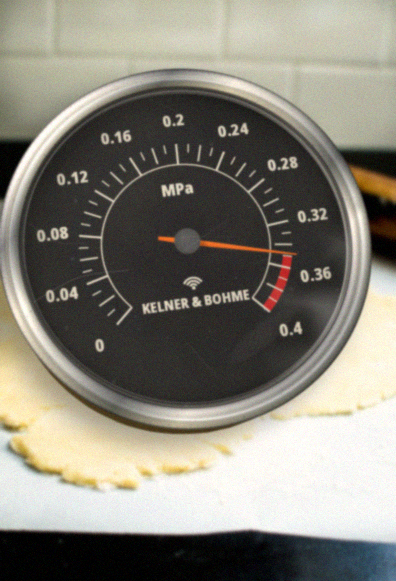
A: 0.35; MPa
